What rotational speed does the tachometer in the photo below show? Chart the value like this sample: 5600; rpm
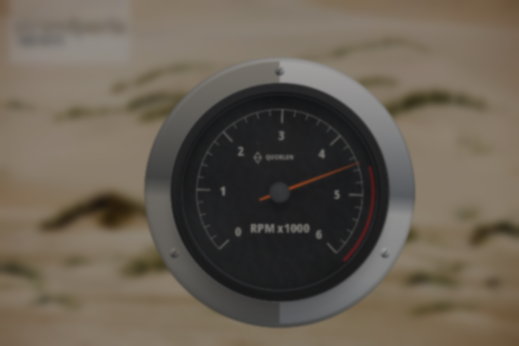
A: 4500; rpm
